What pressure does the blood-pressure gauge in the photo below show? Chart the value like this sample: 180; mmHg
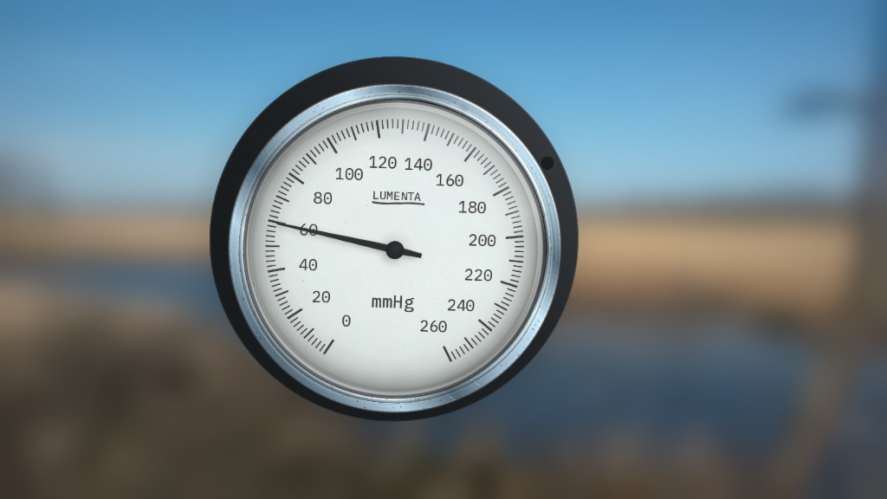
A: 60; mmHg
